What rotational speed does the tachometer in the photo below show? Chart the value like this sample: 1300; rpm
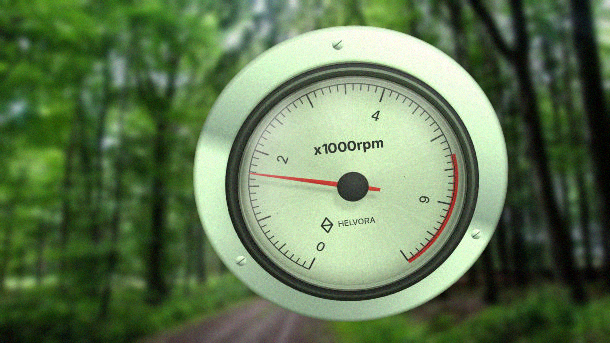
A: 1700; rpm
